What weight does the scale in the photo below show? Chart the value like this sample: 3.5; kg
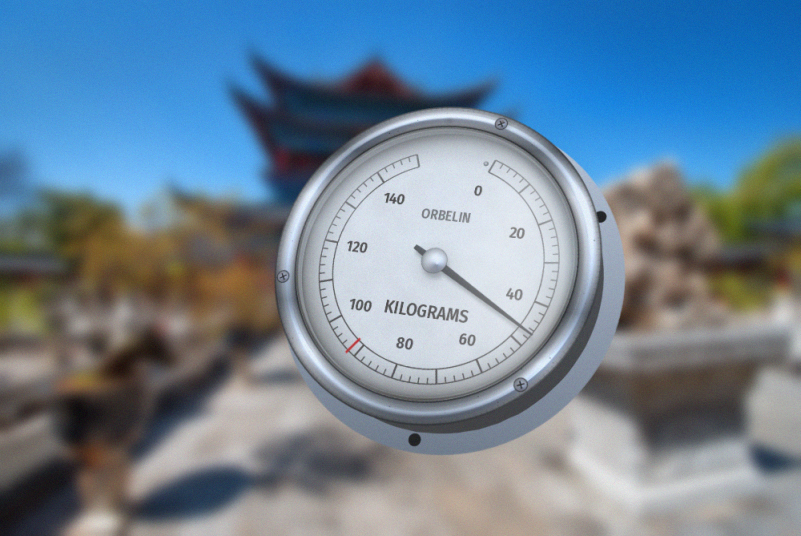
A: 47; kg
